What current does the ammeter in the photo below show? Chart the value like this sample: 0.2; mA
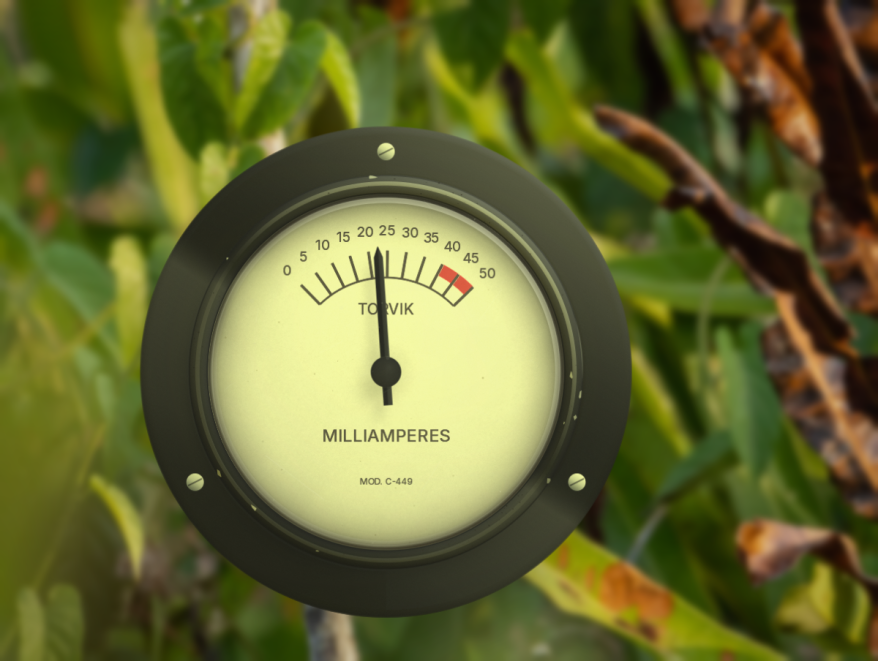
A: 22.5; mA
